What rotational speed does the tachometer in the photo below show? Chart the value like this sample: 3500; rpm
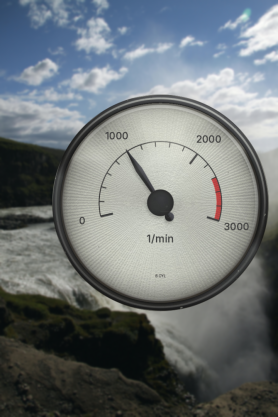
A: 1000; rpm
